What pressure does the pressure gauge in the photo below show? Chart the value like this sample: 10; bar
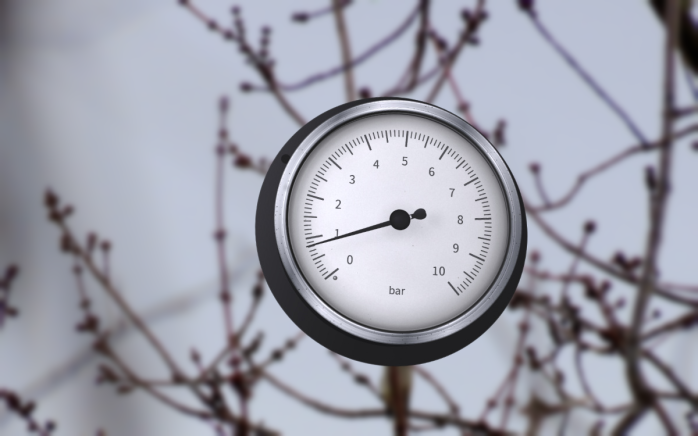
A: 0.8; bar
